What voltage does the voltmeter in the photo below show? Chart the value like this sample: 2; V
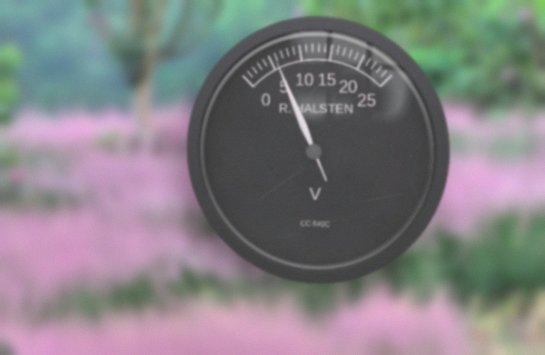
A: 6; V
